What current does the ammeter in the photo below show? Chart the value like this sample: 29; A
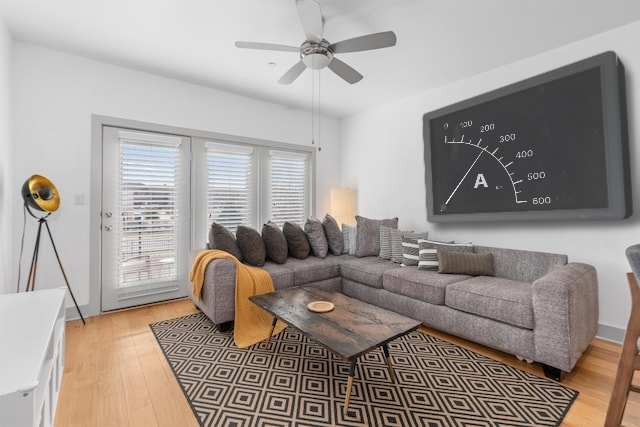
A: 250; A
